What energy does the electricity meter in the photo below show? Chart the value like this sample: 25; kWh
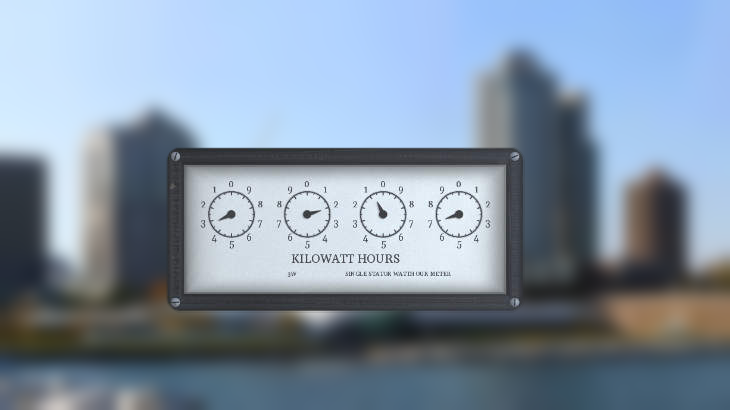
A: 3207; kWh
